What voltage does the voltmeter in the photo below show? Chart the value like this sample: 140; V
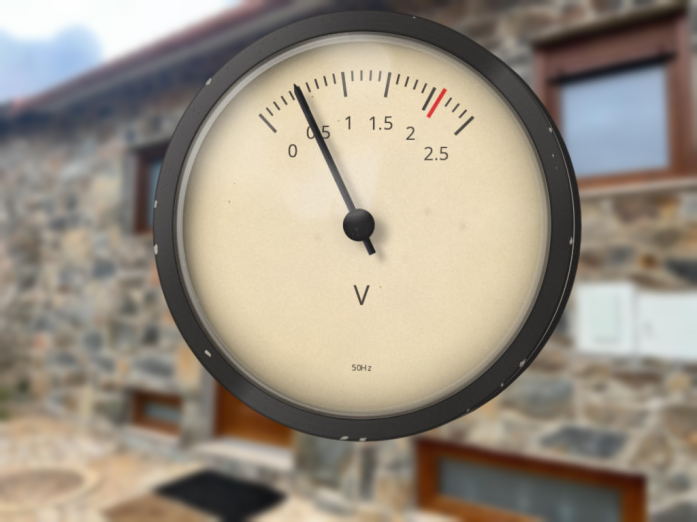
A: 0.5; V
